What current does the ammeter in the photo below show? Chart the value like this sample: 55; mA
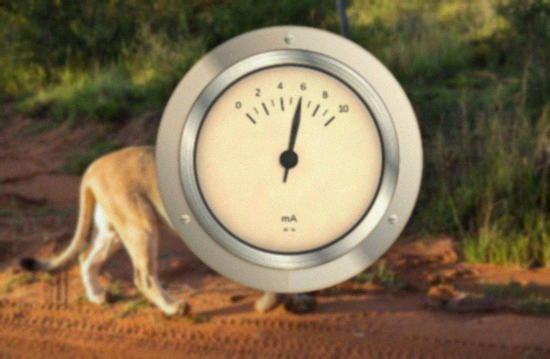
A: 6; mA
